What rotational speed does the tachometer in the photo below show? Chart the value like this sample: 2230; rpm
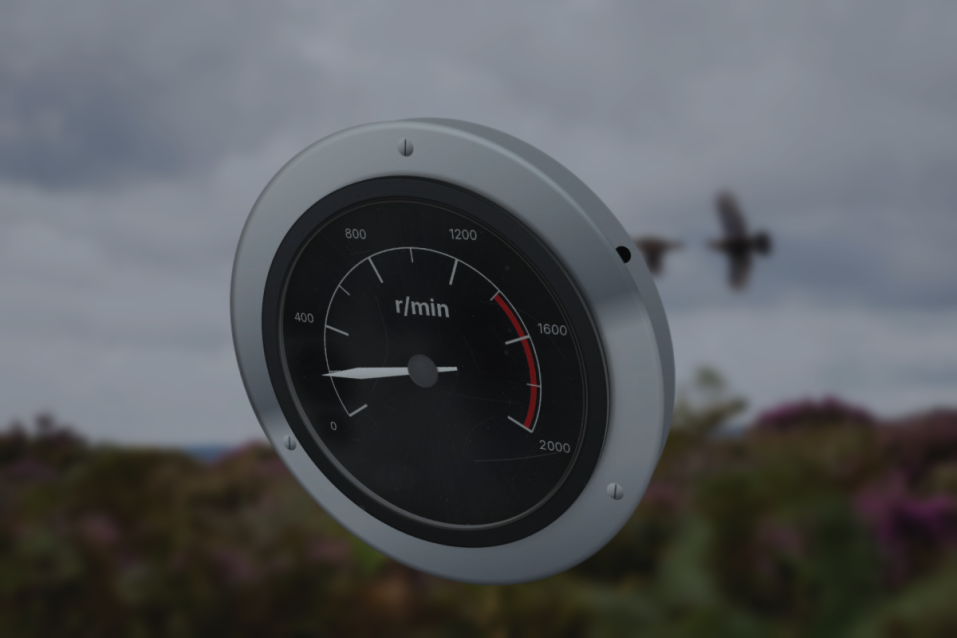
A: 200; rpm
